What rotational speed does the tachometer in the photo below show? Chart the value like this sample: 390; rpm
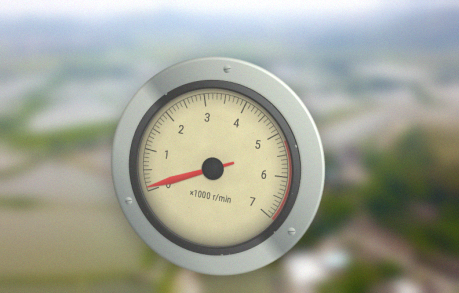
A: 100; rpm
